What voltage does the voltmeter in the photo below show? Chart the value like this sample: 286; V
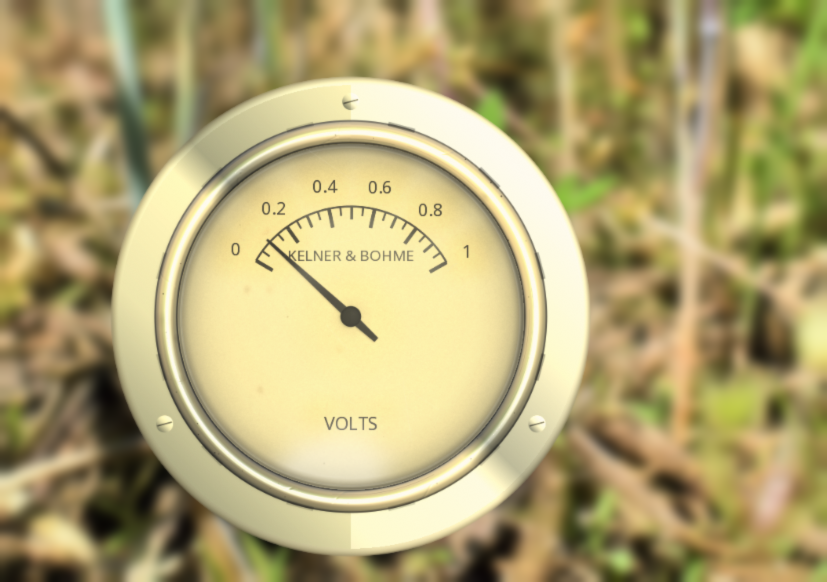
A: 0.1; V
